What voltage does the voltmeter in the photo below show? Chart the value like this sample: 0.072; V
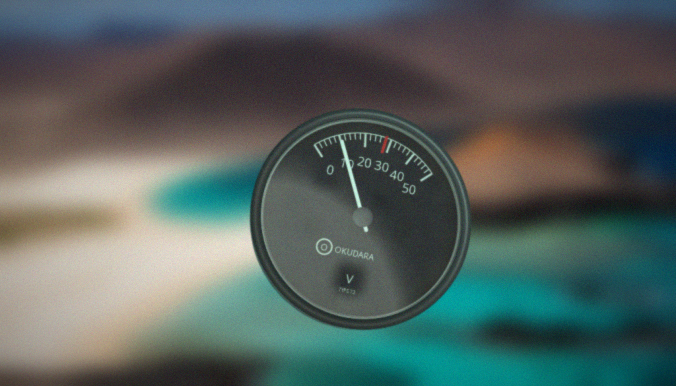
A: 10; V
